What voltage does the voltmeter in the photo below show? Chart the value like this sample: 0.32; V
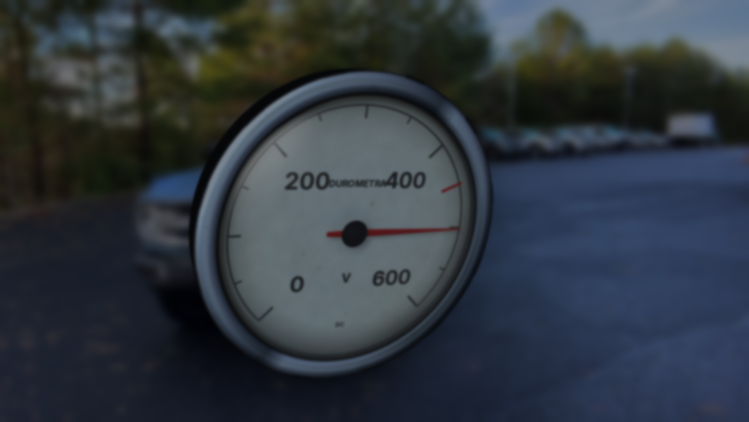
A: 500; V
